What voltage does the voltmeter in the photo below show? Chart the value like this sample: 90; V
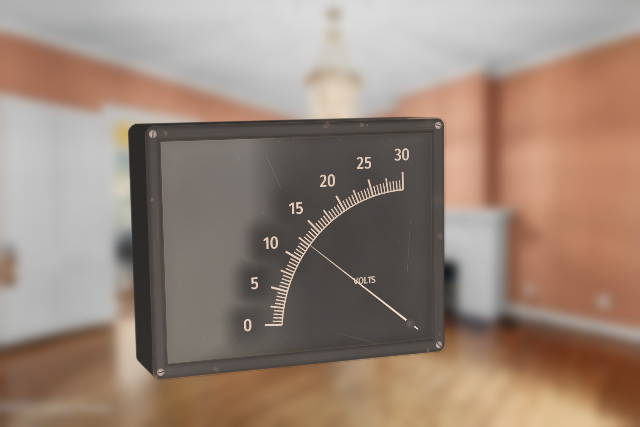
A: 12.5; V
